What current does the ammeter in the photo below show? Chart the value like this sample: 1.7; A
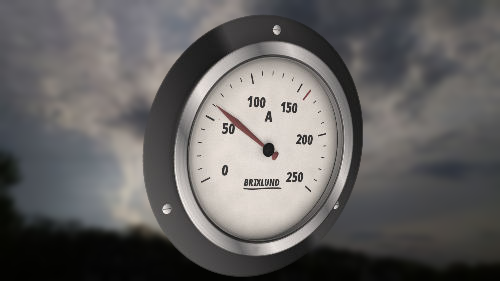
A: 60; A
